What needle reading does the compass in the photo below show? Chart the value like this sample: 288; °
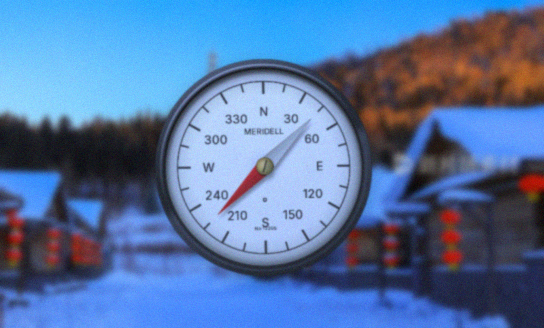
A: 225; °
